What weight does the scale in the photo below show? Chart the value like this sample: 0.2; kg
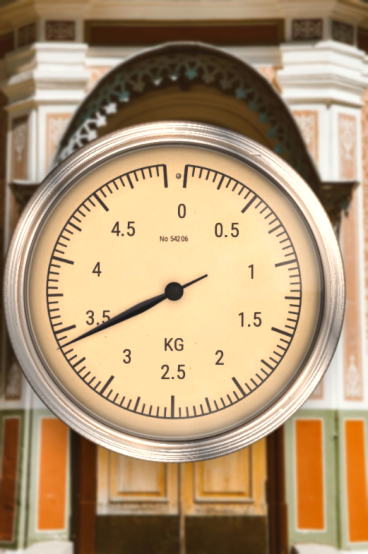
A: 3.4; kg
